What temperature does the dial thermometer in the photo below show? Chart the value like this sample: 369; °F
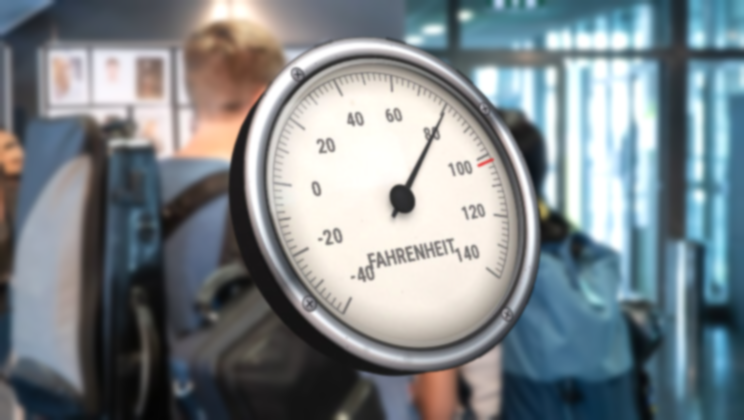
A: 80; °F
